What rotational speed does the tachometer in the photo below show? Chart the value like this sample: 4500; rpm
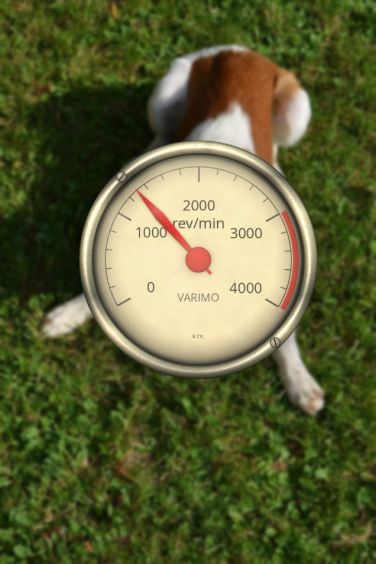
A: 1300; rpm
